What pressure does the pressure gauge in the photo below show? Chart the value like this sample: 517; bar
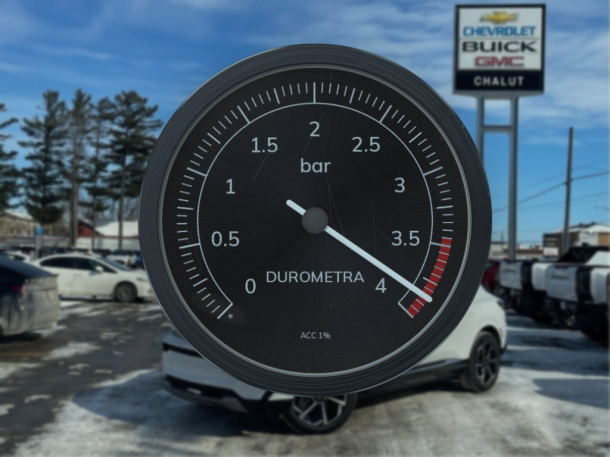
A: 3.85; bar
